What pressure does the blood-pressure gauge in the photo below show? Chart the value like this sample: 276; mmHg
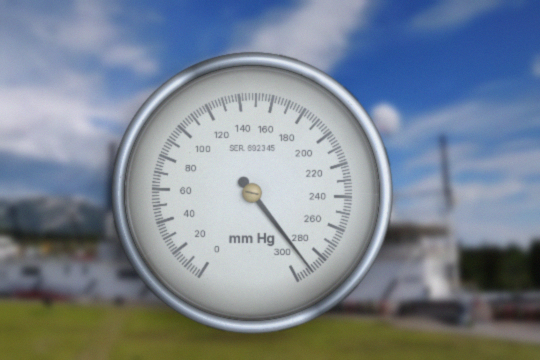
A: 290; mmHg
